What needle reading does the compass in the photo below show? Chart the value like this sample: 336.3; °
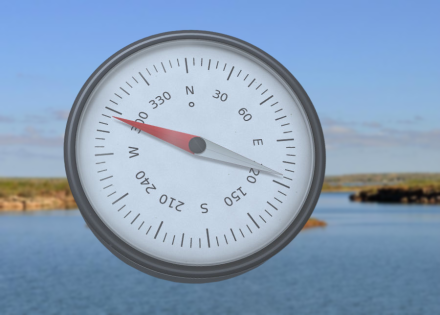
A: 295; °
